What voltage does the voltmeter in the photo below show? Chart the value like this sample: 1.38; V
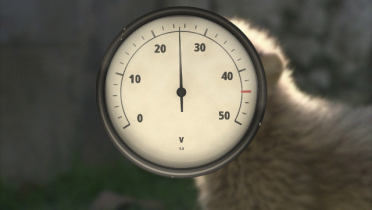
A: 25; V
